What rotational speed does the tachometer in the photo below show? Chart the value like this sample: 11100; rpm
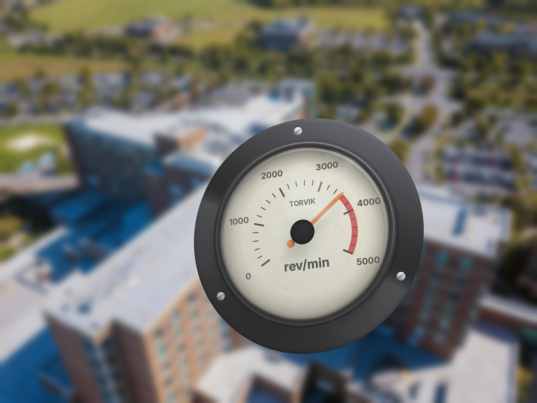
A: 3600; rpm
